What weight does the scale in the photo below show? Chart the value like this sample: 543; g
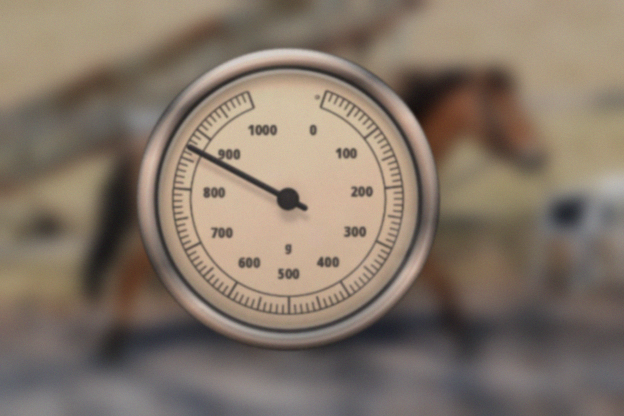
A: 870; g
